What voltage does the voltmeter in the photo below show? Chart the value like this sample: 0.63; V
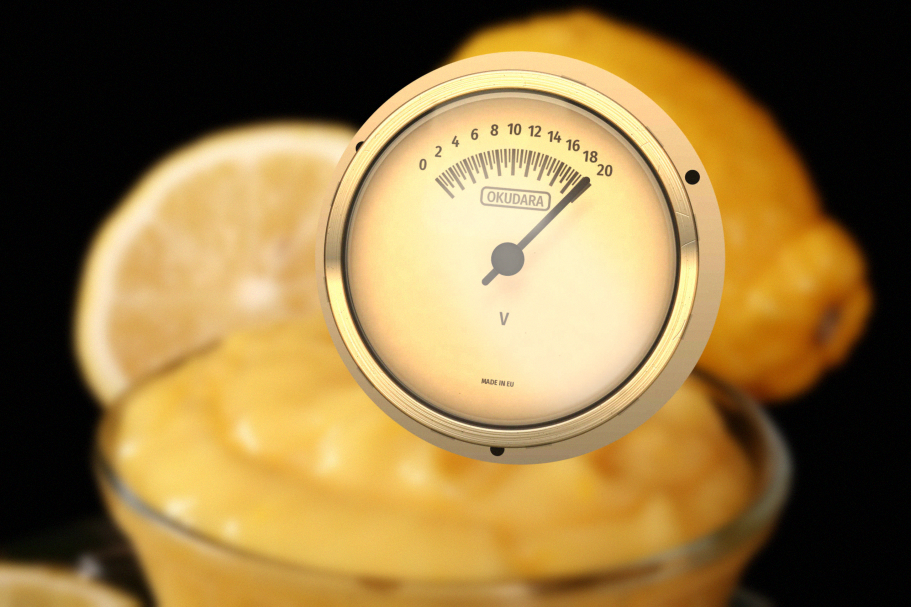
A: 19.5; V
